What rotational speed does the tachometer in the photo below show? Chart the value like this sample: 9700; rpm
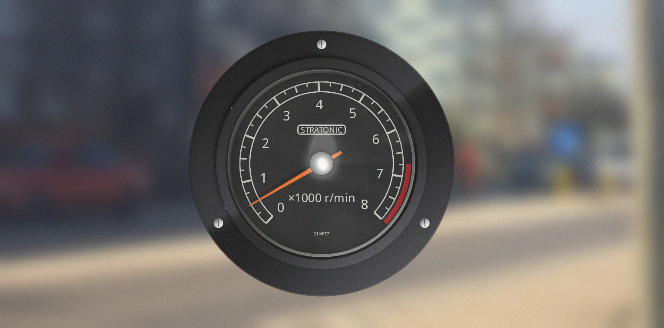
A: 500; rpm
